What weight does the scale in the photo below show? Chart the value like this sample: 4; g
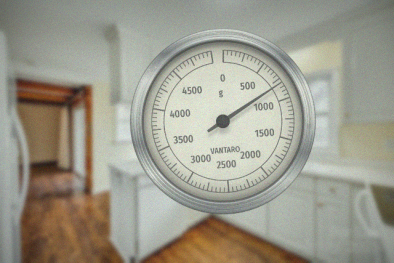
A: 800; g
